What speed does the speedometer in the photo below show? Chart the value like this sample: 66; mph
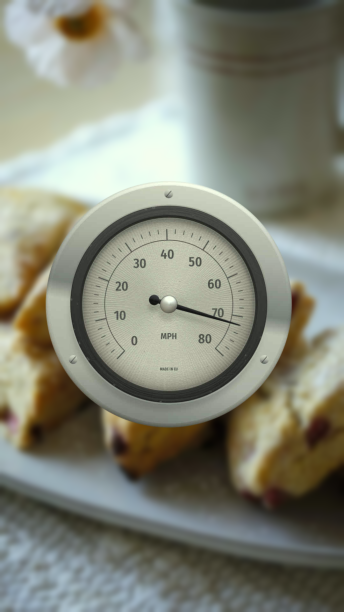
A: 72; mph
